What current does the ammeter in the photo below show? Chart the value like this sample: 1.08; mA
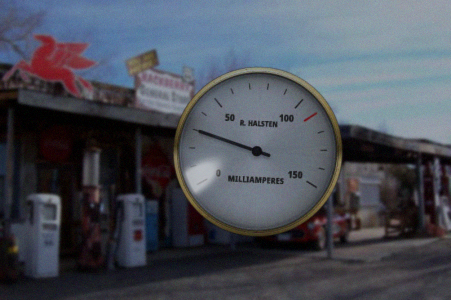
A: 30; mA
